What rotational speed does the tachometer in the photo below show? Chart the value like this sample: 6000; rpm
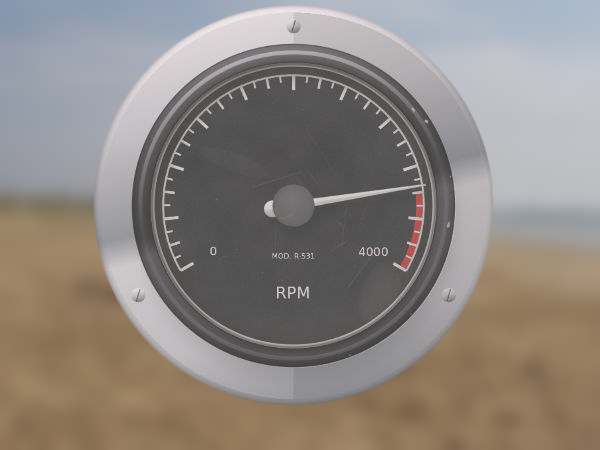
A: 3350; rpm
